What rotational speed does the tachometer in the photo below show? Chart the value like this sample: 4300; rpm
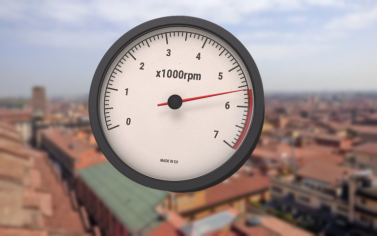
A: 5600; rpm
